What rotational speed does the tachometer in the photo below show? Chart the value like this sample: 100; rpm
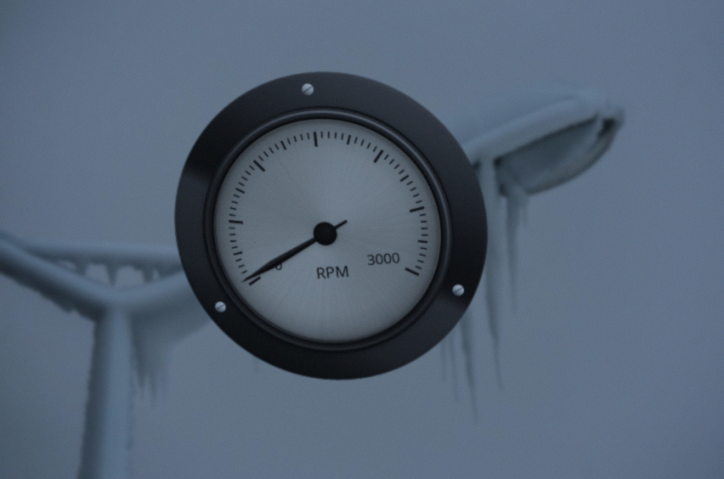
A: 50; rpm
